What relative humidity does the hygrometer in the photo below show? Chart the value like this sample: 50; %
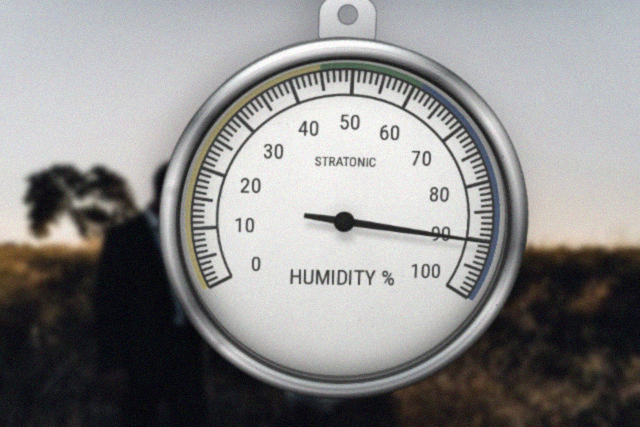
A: 90; %
